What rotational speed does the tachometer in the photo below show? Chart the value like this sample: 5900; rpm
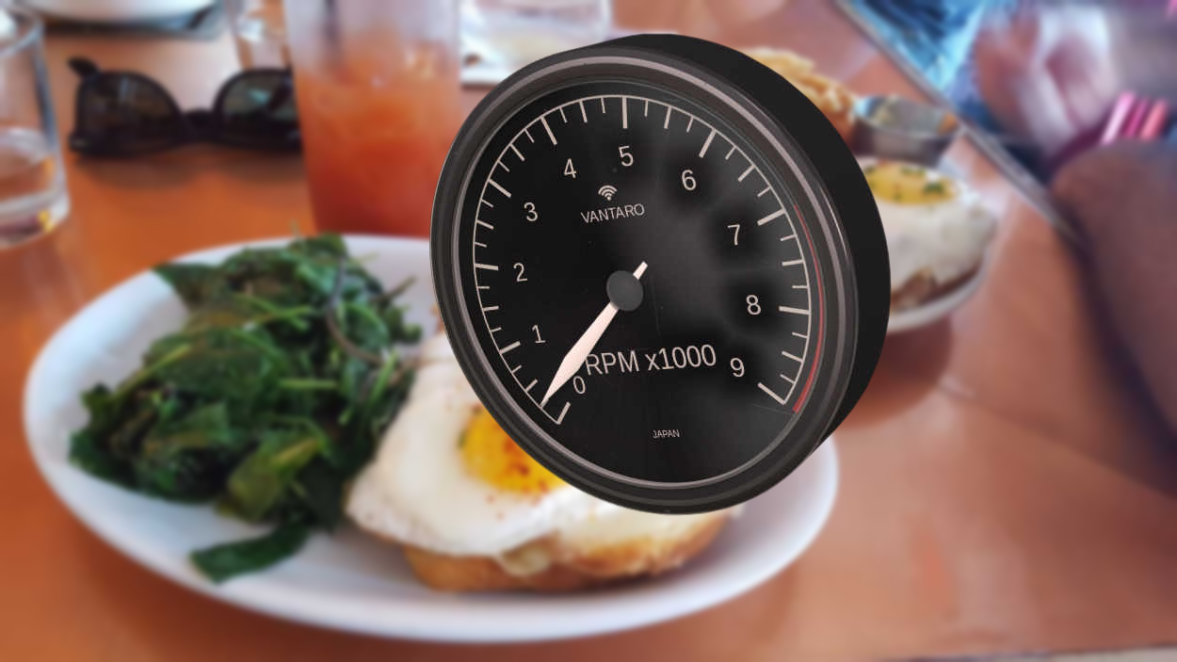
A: 250; rpm
